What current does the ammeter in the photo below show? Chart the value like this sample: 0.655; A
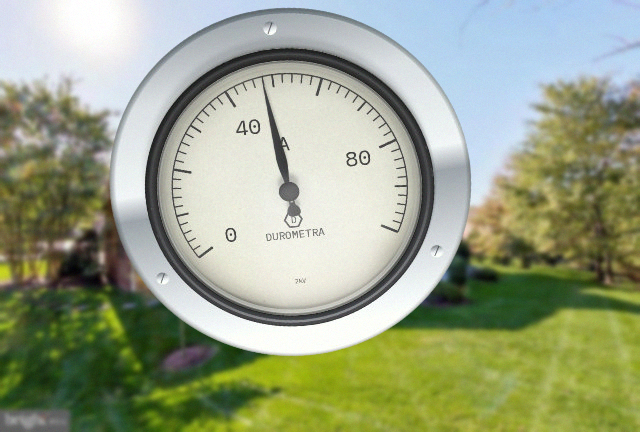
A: 48; A
